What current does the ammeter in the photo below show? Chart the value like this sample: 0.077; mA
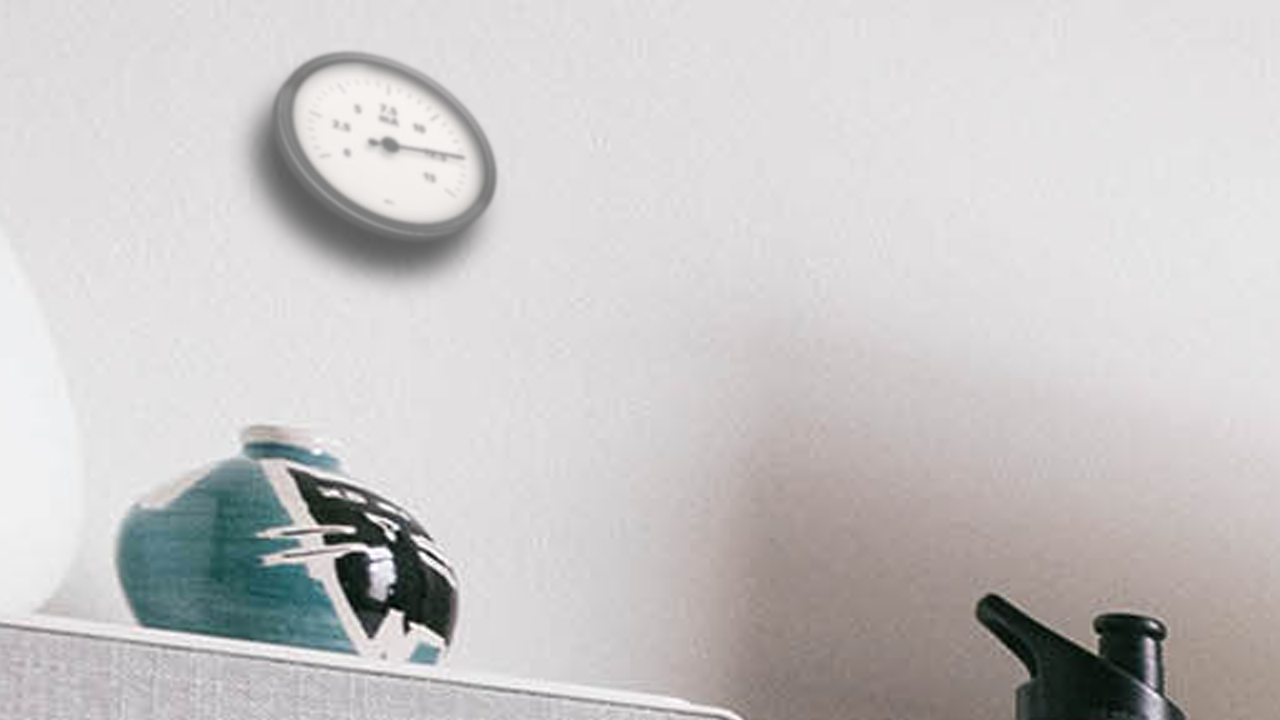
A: 12.5; mA
